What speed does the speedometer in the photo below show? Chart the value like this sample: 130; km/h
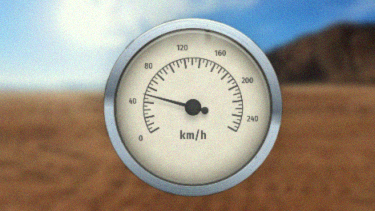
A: 50; km/h
